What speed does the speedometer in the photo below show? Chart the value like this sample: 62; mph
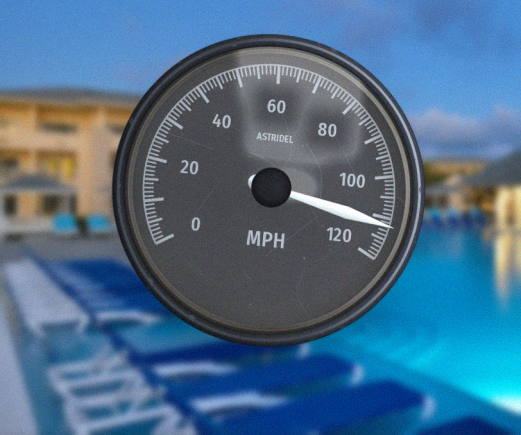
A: 112; mph
